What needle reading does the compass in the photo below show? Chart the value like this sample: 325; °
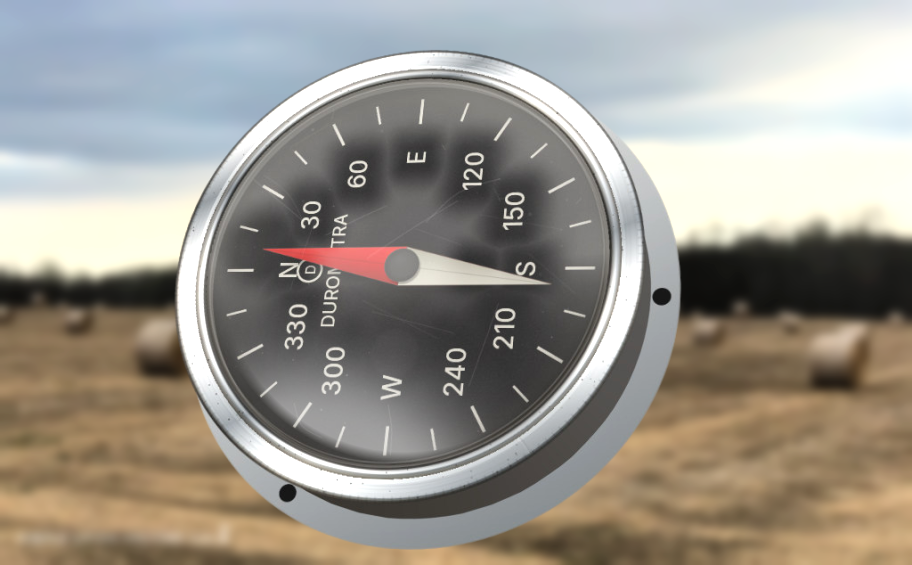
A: 7.5; °
